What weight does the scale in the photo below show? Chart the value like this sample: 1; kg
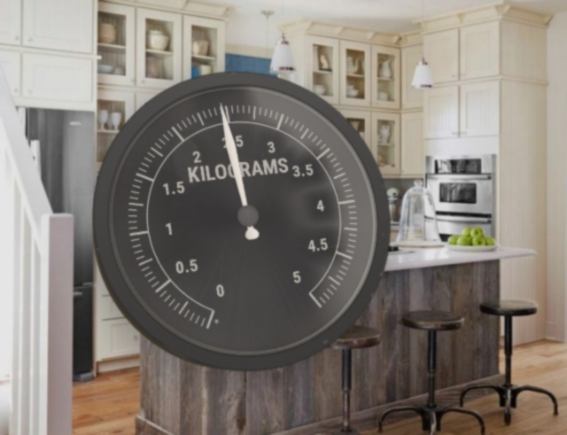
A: 2.45; kg
